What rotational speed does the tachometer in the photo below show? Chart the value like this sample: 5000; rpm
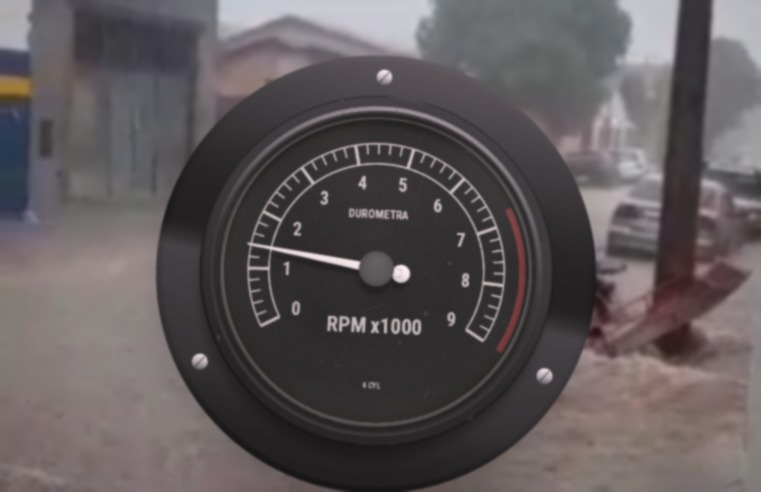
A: 1400; rpm
